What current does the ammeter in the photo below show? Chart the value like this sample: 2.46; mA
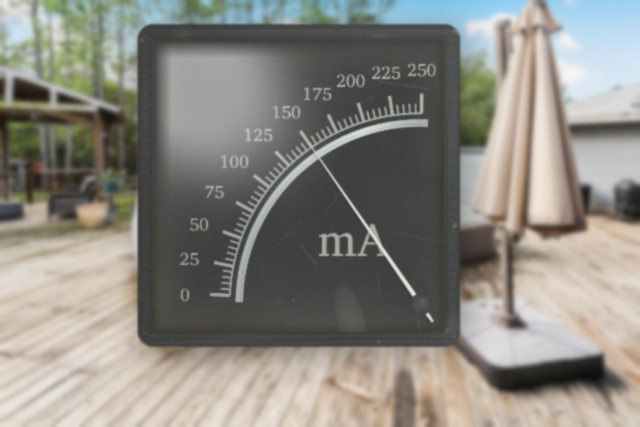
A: 150; mA
